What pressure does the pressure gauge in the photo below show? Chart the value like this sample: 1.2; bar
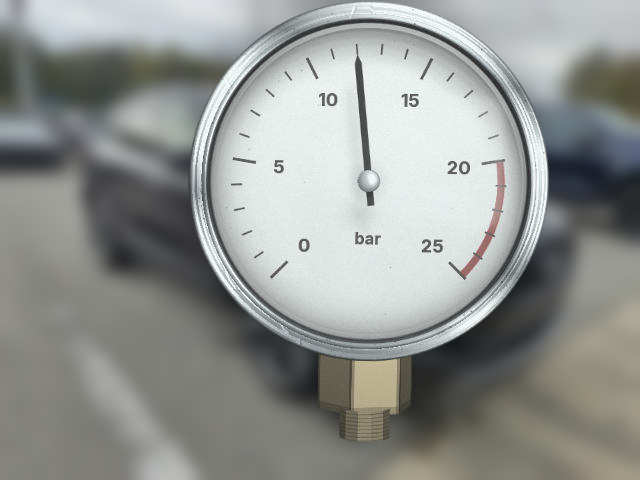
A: 12; bar
